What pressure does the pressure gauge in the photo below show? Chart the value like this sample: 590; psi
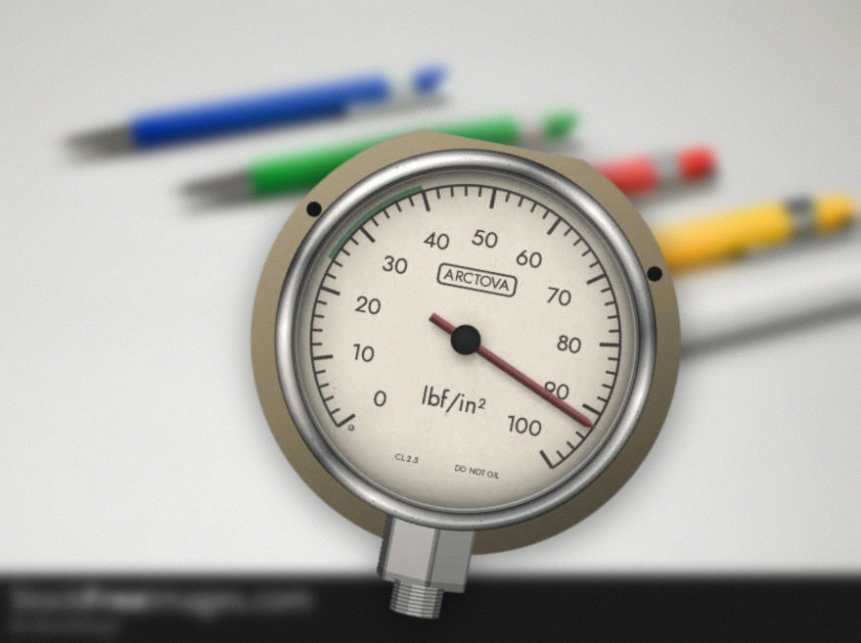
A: 92; psi
